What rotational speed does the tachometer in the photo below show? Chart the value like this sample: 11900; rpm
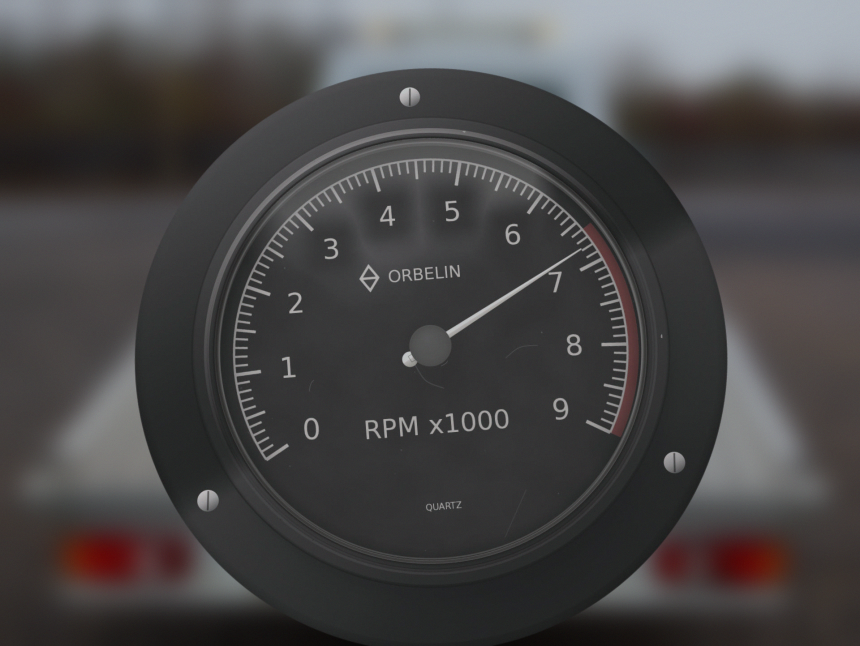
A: 6800; rpm
